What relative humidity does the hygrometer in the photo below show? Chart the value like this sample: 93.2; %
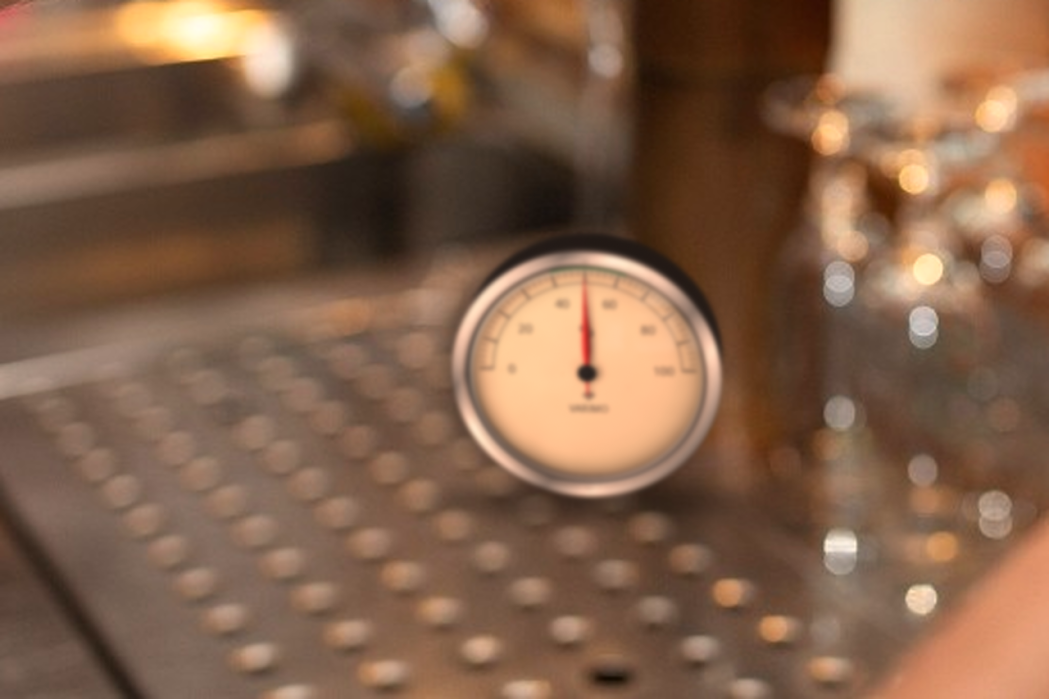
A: 50; %
